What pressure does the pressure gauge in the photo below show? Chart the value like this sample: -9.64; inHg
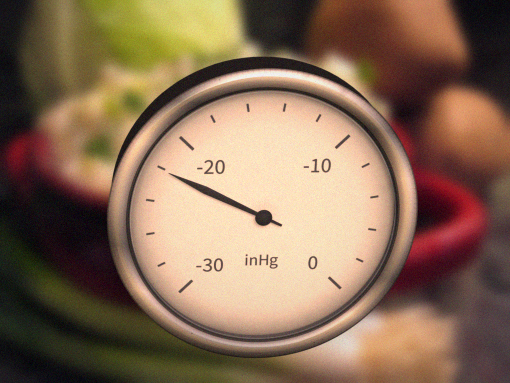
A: -22; inHg
